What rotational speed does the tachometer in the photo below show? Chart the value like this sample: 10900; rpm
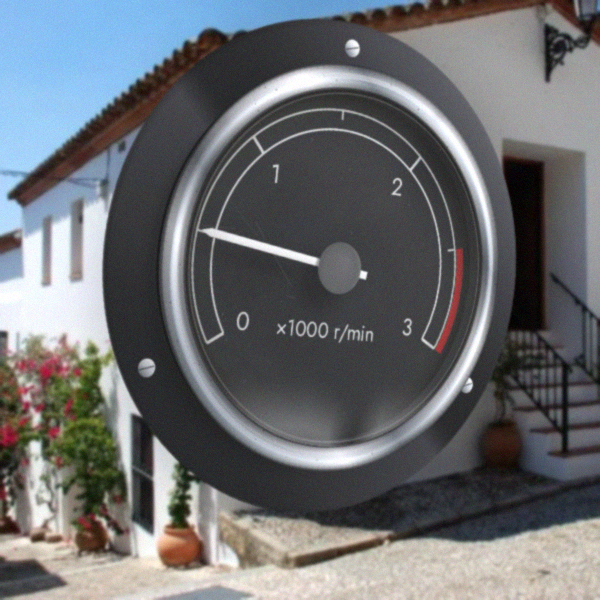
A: 500; rpm
